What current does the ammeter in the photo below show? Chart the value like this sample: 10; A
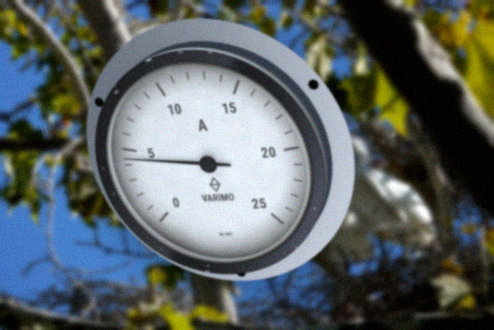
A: 4.5; A
